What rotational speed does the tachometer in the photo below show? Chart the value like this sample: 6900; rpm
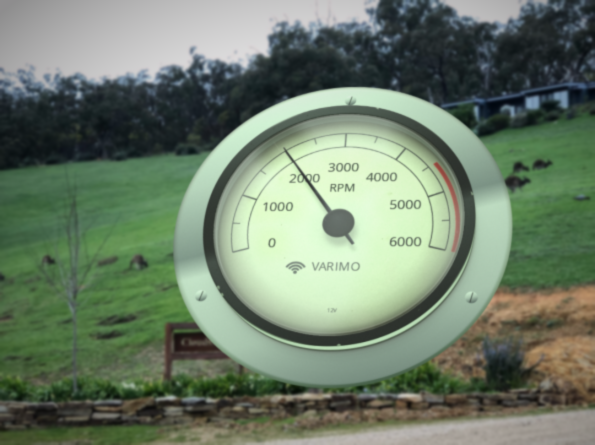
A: 2000; rpm
